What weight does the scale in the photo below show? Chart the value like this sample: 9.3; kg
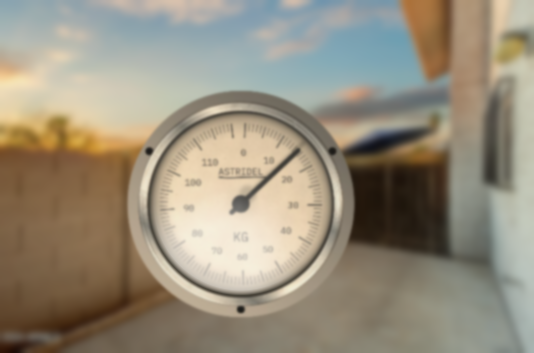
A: 15; kg
